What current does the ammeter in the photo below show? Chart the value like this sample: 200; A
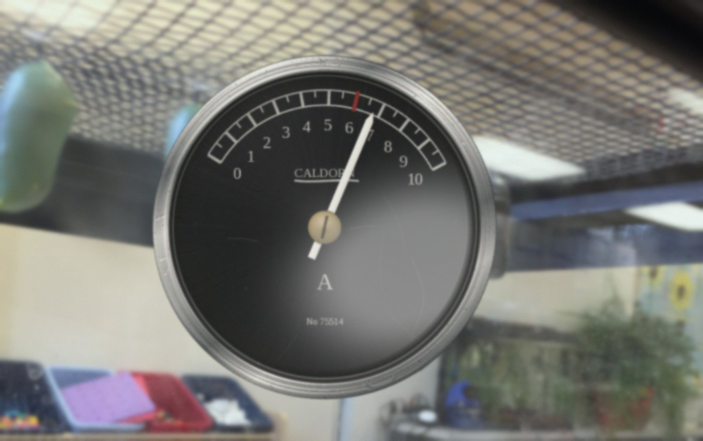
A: 6.75; A
